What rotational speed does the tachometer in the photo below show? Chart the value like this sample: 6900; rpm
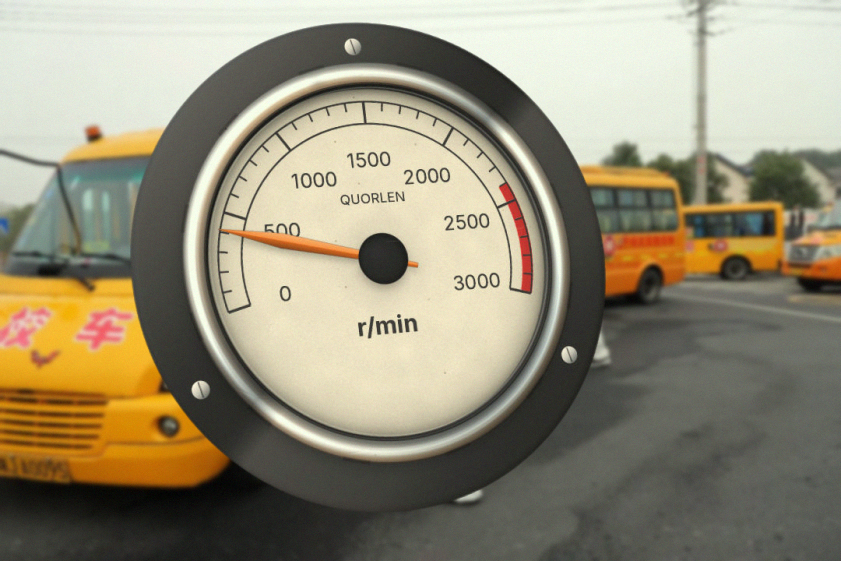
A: 400; rpm
